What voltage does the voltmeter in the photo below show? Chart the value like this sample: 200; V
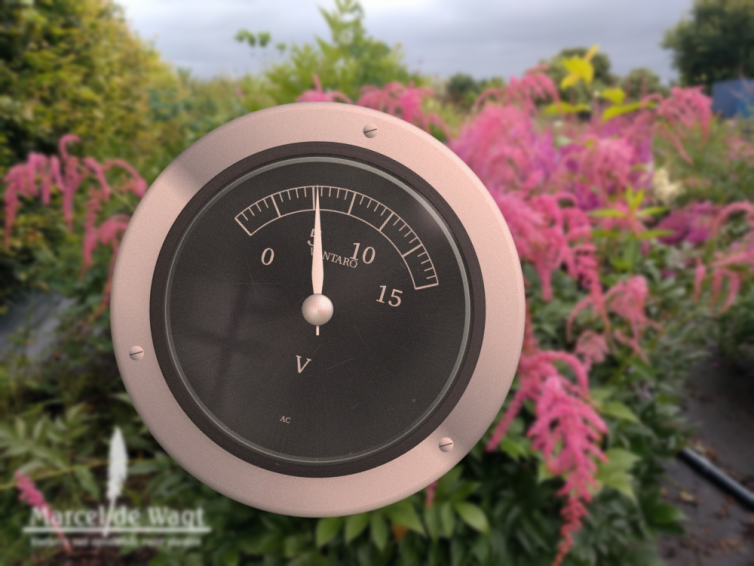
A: 5.25; V
